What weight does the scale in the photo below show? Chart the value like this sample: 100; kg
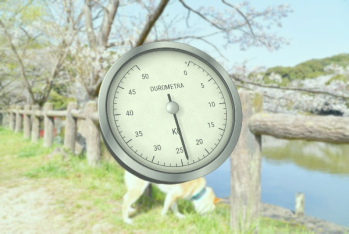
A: 24; kg
